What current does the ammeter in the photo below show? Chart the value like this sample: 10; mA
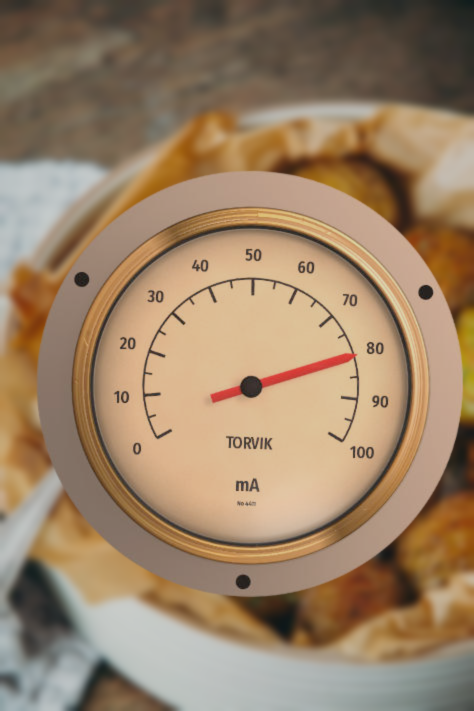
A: 80; mA
